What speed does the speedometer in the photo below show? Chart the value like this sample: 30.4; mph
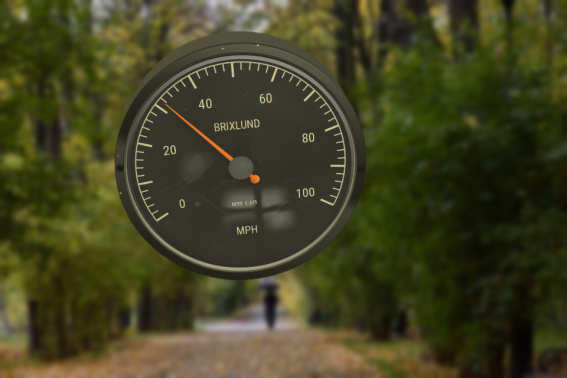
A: 32; mph
